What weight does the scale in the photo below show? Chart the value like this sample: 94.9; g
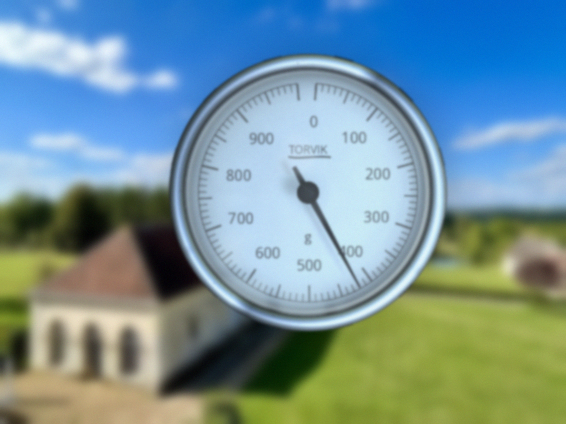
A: 420; g
